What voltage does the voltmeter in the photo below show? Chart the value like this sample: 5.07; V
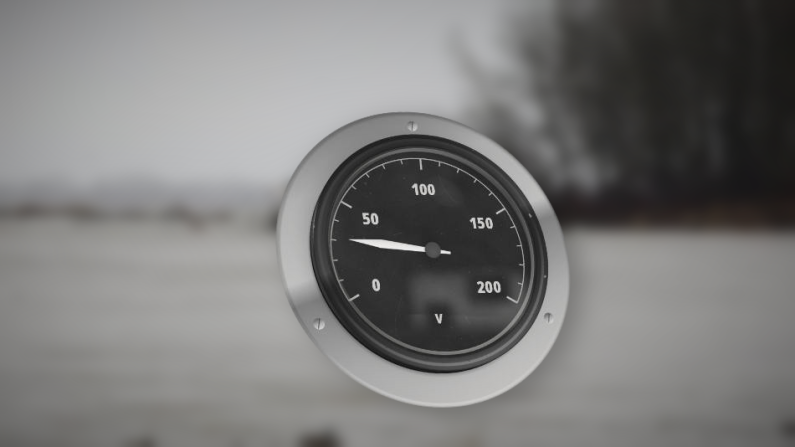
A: 30; V
